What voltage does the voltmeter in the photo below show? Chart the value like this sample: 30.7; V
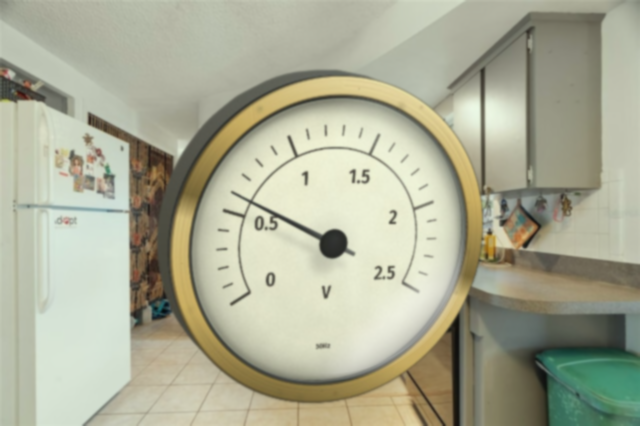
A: 0.6; V
